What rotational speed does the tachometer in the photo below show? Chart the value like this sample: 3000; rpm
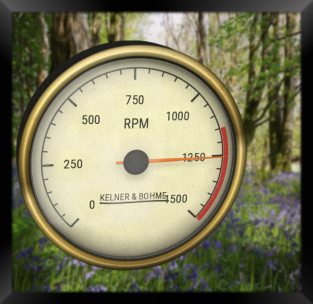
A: 1250; rpm
